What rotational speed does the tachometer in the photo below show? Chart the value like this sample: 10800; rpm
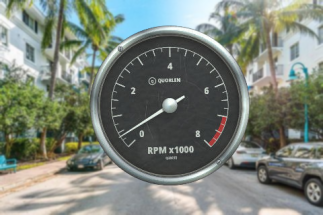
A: 375; rpm
